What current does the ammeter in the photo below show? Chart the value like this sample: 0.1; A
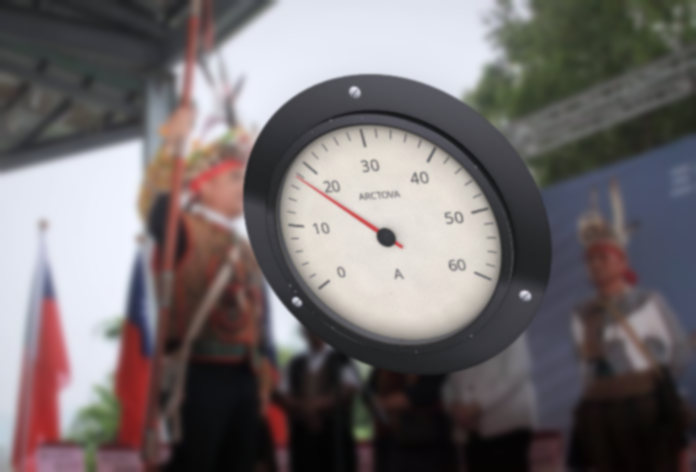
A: 18; A
